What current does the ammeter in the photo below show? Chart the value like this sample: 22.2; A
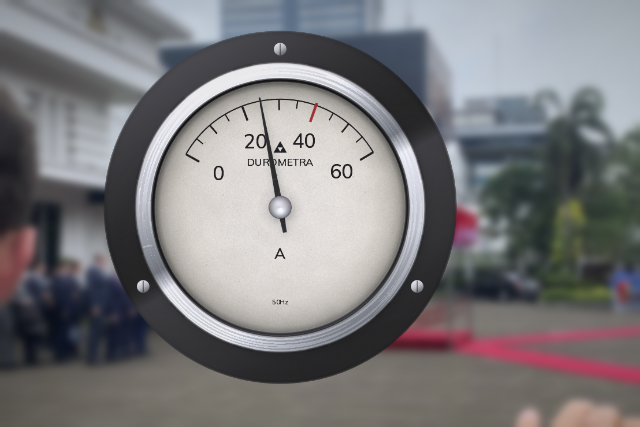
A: 25; A
